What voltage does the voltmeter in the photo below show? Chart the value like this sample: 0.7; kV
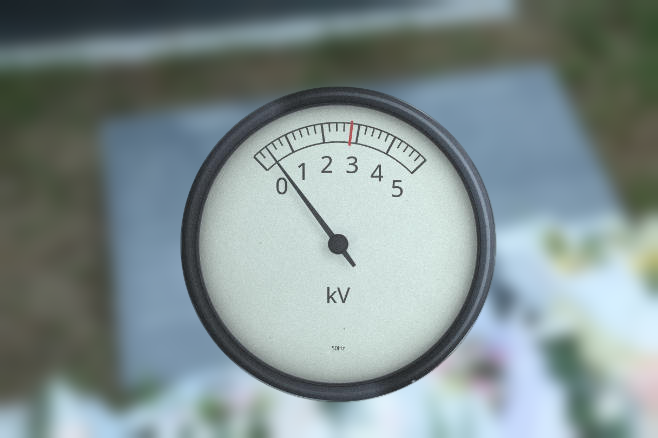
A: 0.4; kV
